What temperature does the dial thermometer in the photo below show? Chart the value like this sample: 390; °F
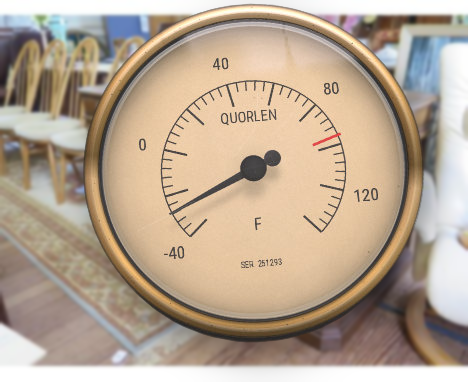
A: -28; °F
